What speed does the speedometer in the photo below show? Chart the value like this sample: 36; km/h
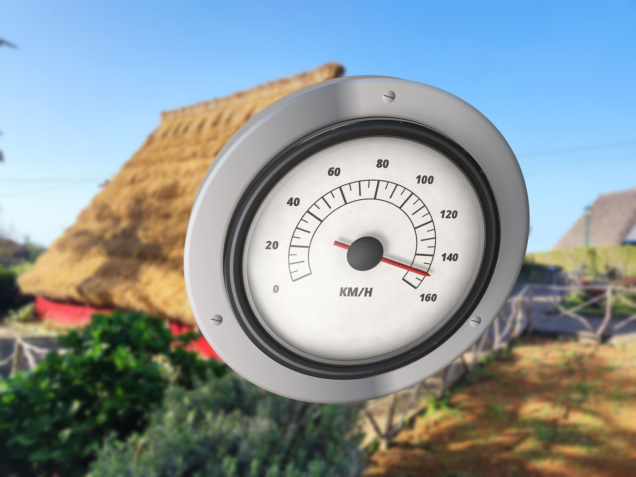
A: 150; km/h
